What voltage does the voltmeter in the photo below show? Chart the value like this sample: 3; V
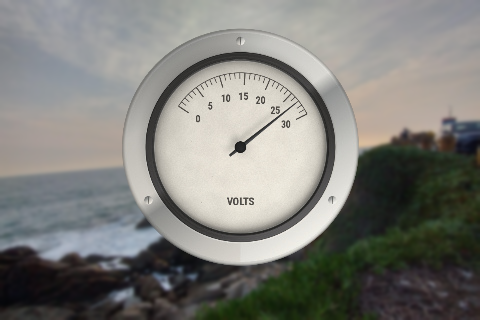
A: 27; V
